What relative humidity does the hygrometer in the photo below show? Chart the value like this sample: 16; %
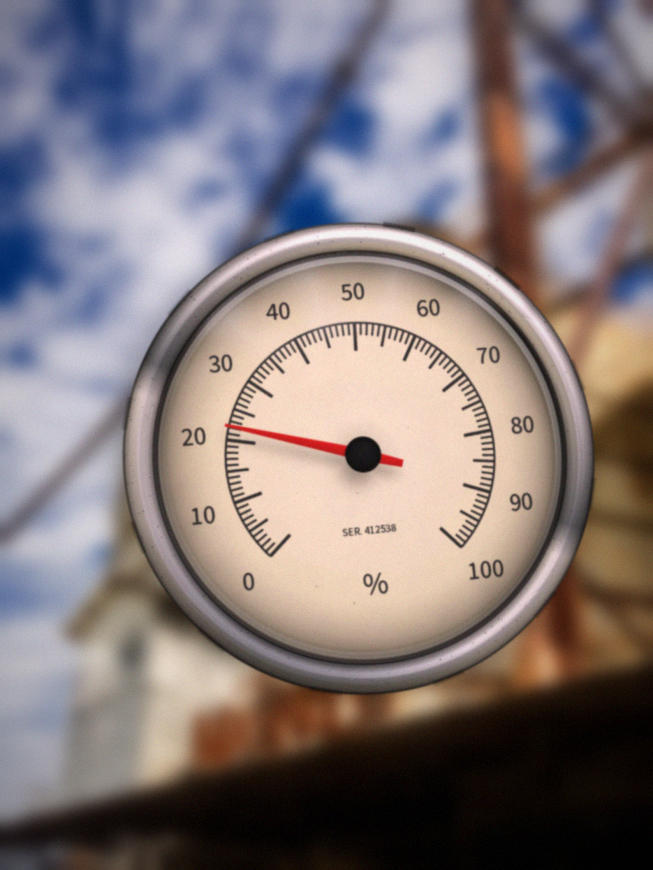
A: 22; %
